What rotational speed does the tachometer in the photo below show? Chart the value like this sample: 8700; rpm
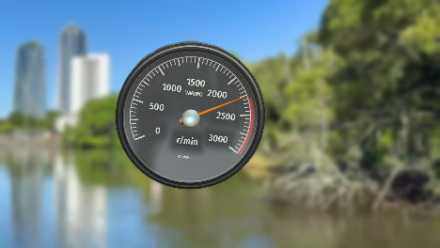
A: 2250; rpm
